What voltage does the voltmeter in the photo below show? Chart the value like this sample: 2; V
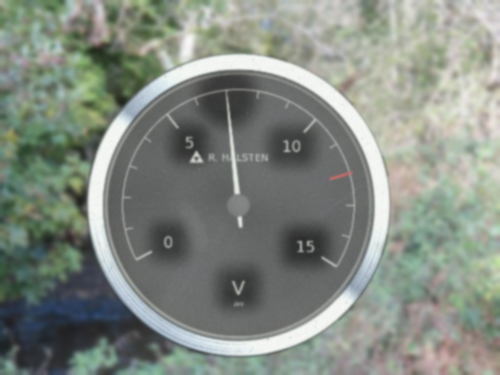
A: 7; V
